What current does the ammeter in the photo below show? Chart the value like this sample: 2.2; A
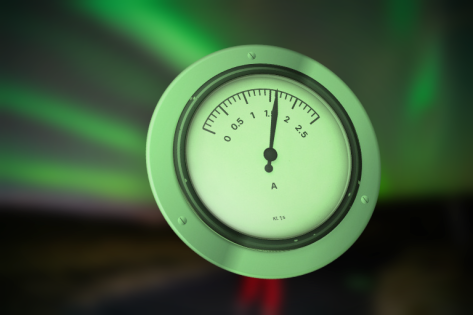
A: 1.6; A
